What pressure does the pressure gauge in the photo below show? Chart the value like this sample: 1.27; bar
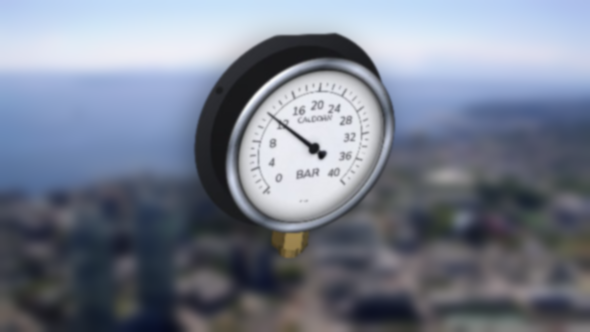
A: 12; bar
